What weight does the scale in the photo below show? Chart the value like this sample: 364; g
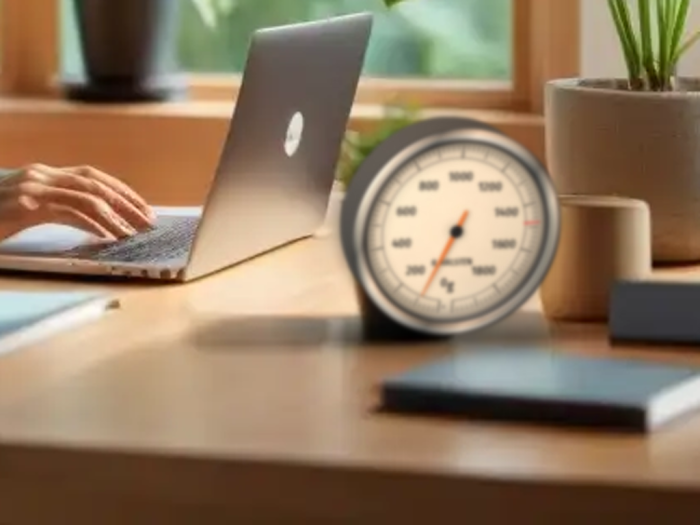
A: 100; g
